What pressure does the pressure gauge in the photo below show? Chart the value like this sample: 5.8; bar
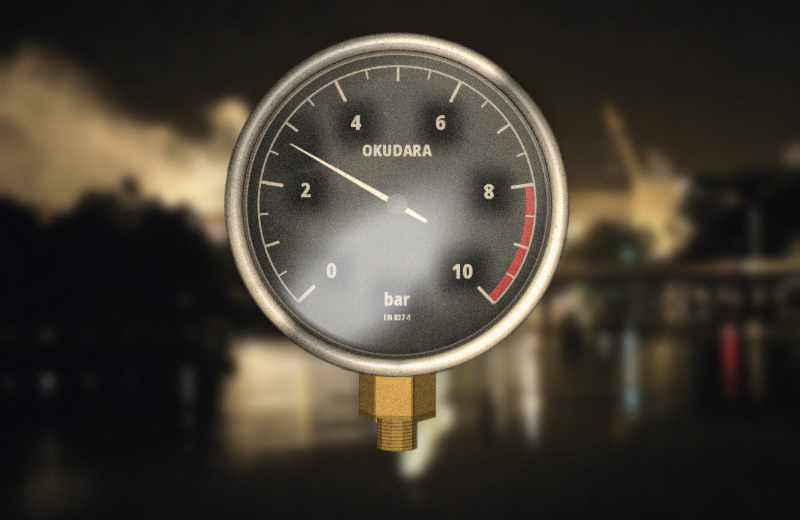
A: 2.75; bar
